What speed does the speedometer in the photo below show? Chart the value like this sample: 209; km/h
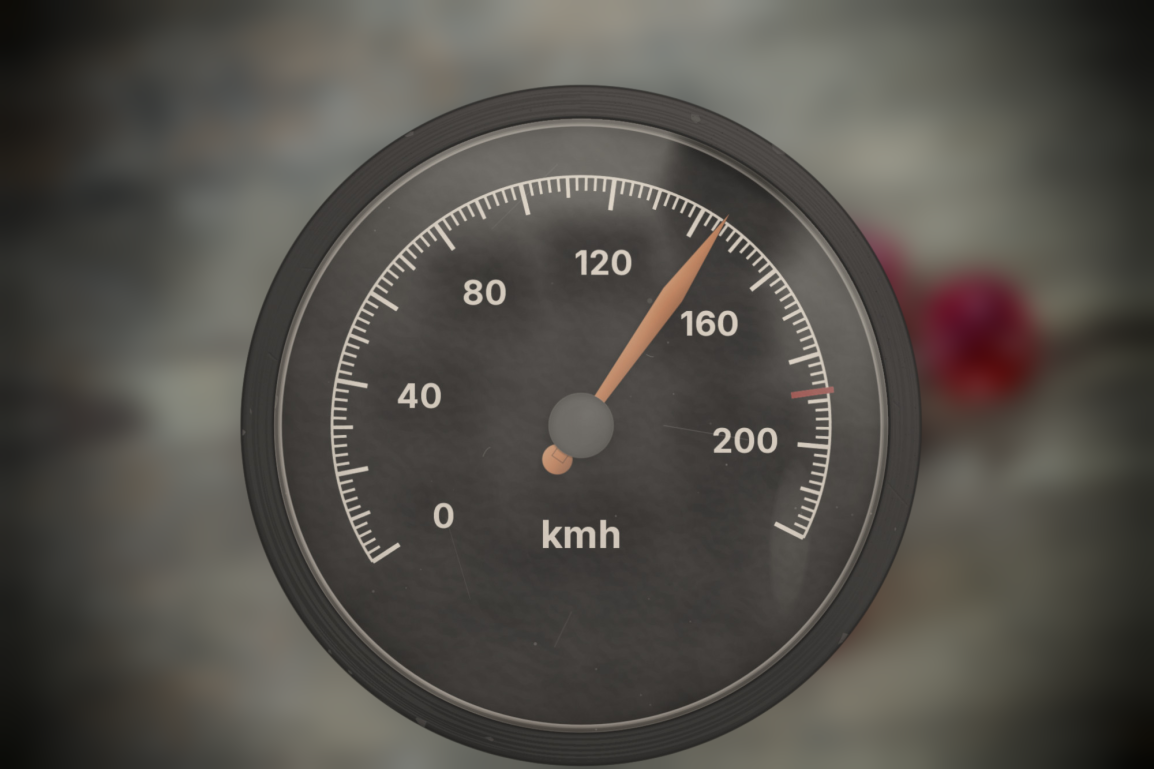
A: 145; km/h
